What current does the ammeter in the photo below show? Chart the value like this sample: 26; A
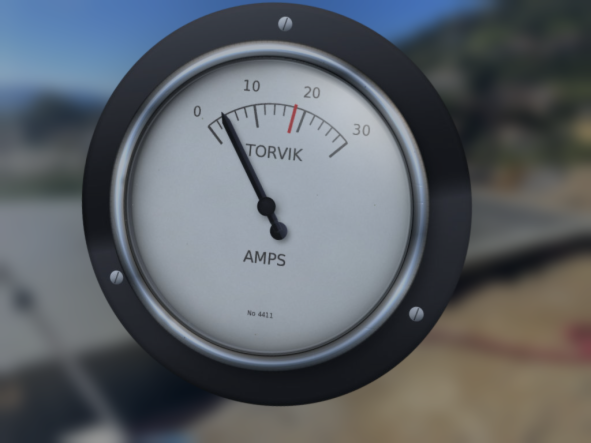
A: 4; A
